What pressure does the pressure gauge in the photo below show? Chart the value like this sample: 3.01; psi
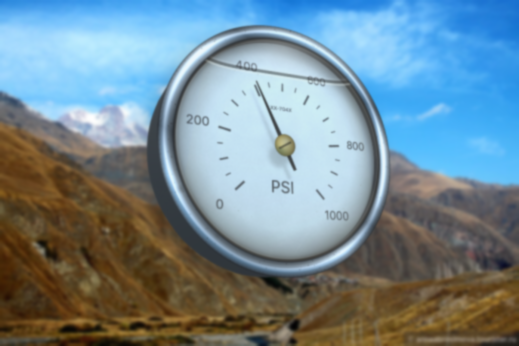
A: 400; psi
